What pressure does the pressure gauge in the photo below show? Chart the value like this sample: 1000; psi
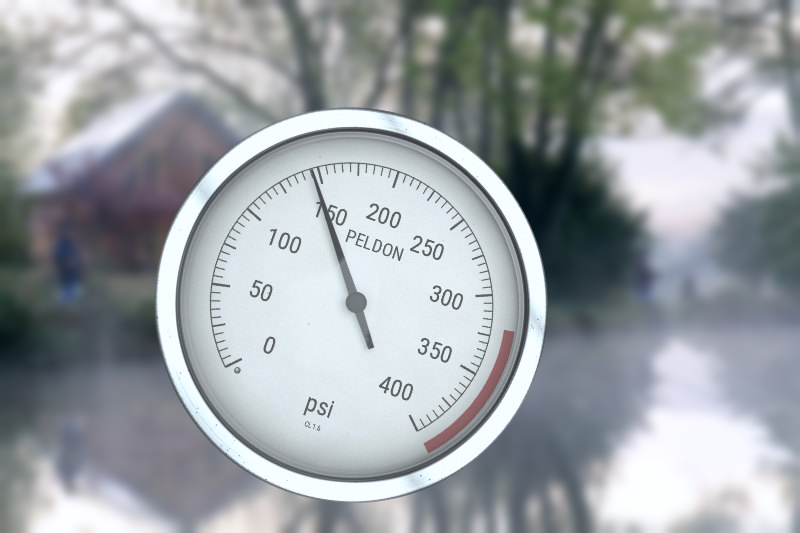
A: 145; psi
